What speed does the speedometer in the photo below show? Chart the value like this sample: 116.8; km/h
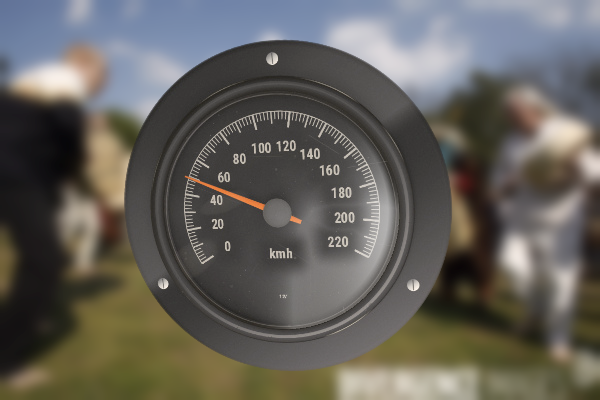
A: 50; km/h
